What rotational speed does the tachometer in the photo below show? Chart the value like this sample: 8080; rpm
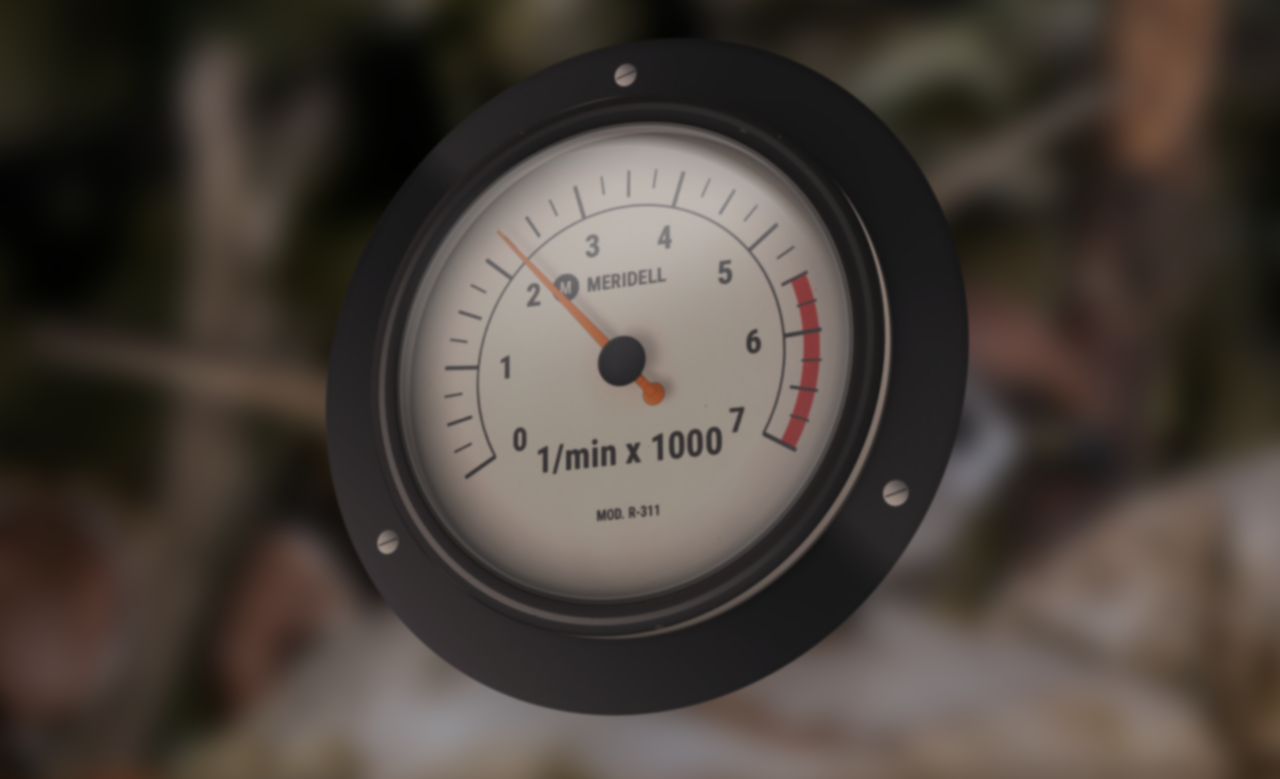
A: 2250; rpm
